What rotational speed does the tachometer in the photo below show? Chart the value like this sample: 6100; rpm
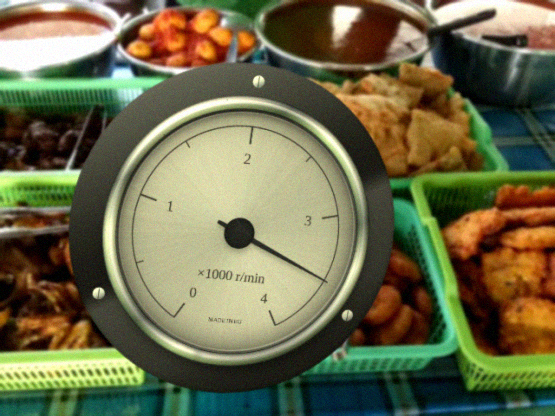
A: 3500; rpm
